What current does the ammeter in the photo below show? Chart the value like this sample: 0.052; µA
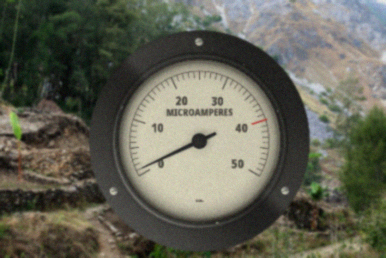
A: 1; µA
